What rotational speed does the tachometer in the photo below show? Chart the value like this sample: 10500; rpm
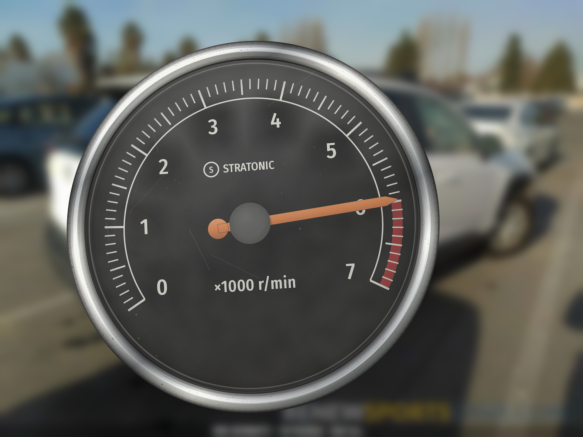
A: 6000; rpm
